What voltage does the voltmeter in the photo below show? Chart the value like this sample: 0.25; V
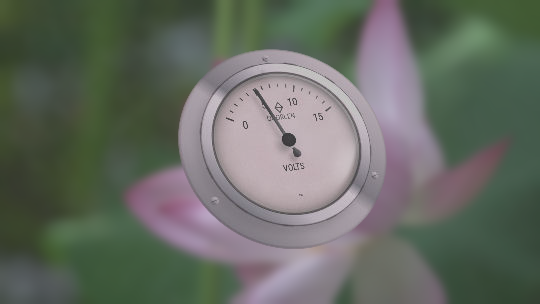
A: 5; V
